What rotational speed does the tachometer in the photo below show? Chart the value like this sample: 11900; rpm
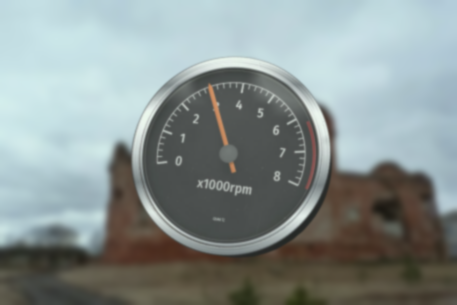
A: 3000; rpm
